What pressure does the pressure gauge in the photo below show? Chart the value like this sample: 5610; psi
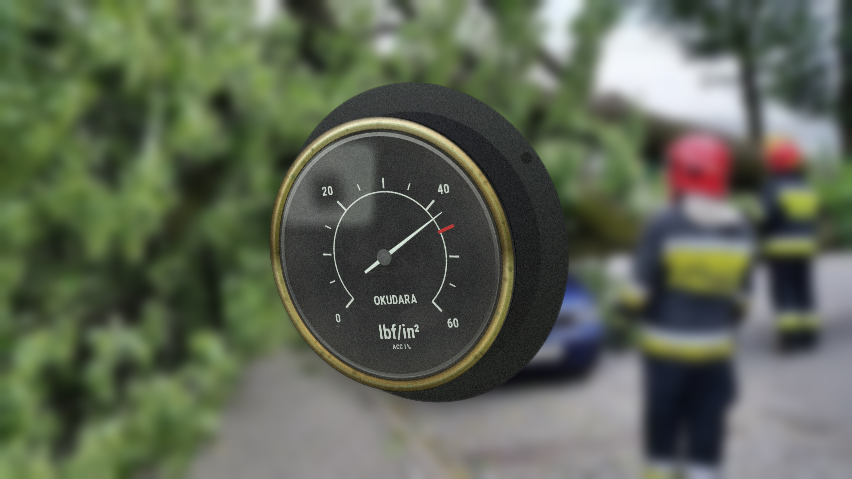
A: 42.5; psi
